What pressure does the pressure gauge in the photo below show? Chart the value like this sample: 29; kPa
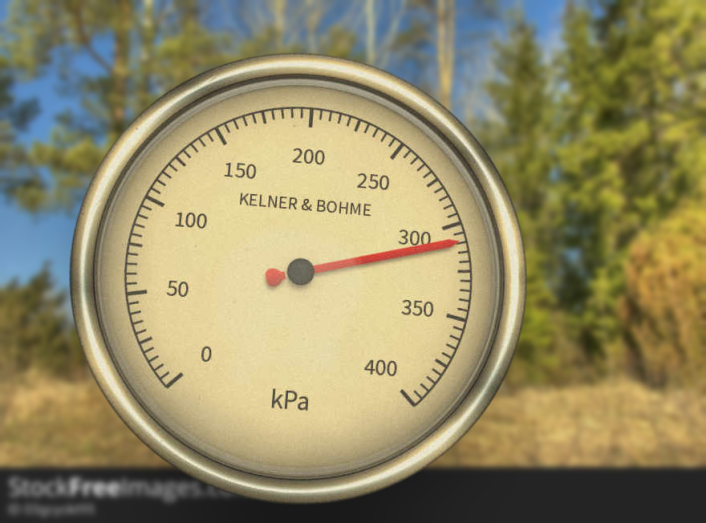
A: 310; kPa
